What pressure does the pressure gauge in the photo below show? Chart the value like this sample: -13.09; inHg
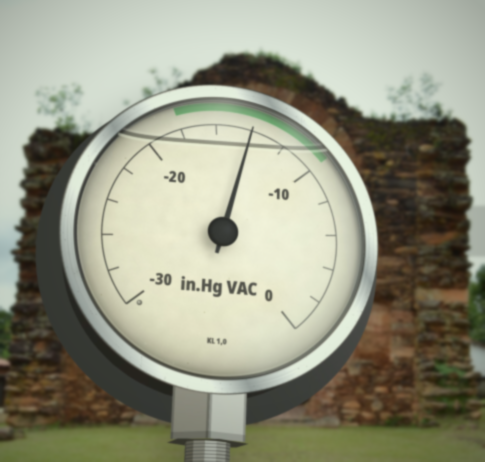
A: -14; inHg
